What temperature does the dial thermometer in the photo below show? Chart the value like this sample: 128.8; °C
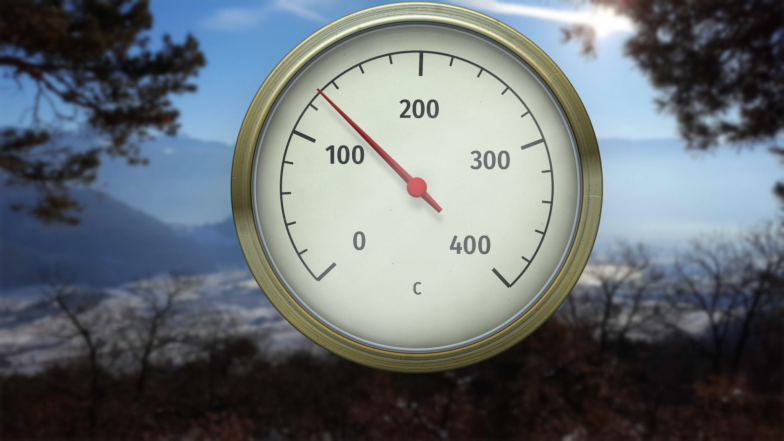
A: 130; °C
